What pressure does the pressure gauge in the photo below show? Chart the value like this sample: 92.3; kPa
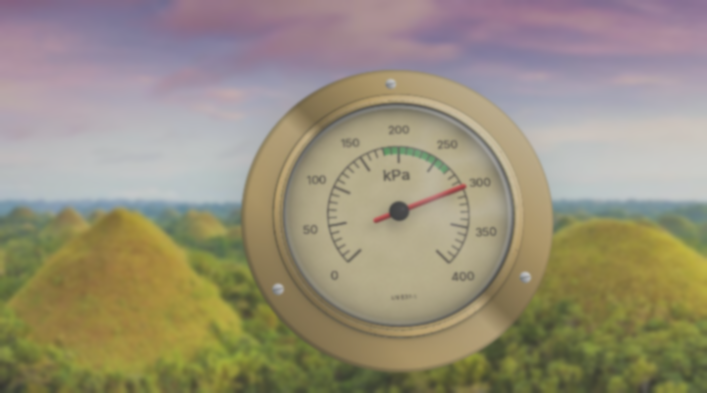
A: 300; kPa
